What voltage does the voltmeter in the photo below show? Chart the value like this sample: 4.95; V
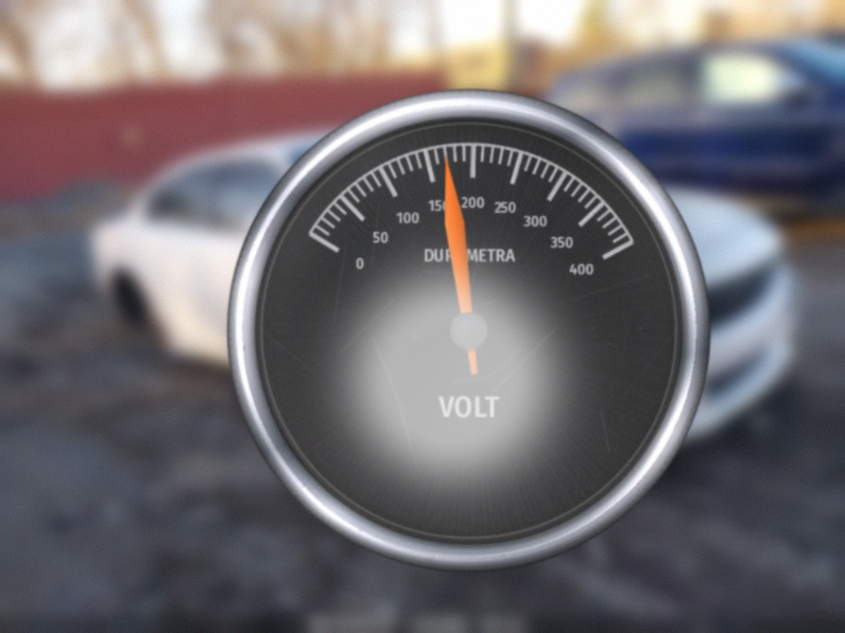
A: 170; V
